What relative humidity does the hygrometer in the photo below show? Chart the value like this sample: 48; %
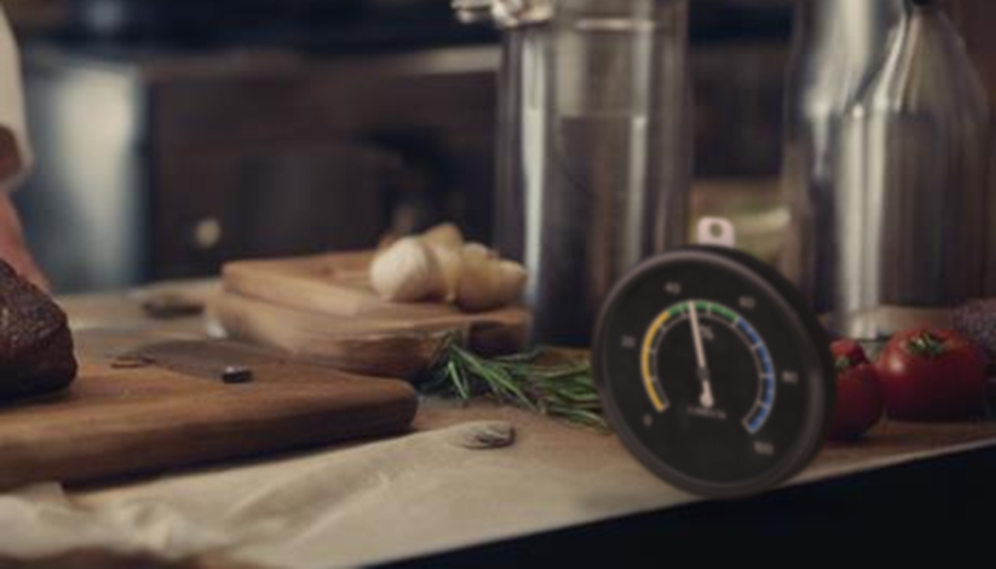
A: 45; %
